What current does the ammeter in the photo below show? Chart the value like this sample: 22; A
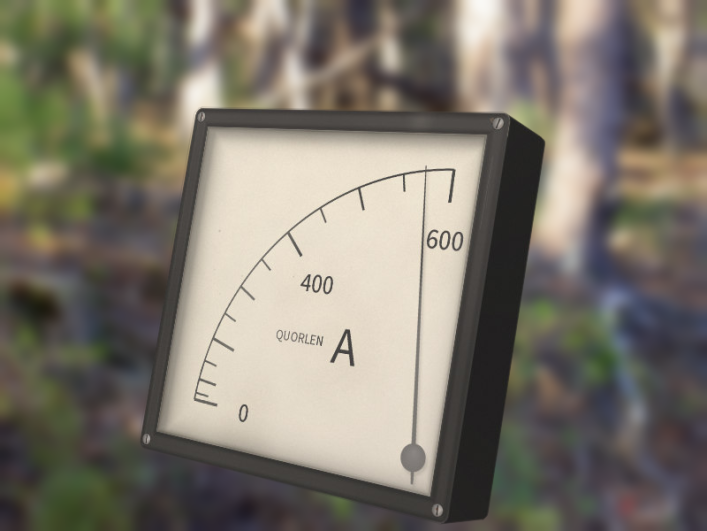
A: 575; A
